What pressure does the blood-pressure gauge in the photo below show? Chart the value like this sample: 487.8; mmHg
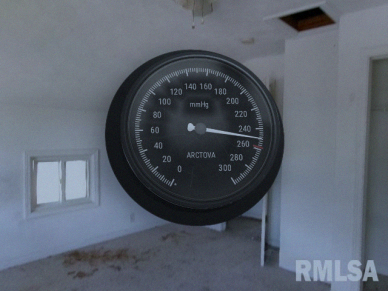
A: 250; mmHg
